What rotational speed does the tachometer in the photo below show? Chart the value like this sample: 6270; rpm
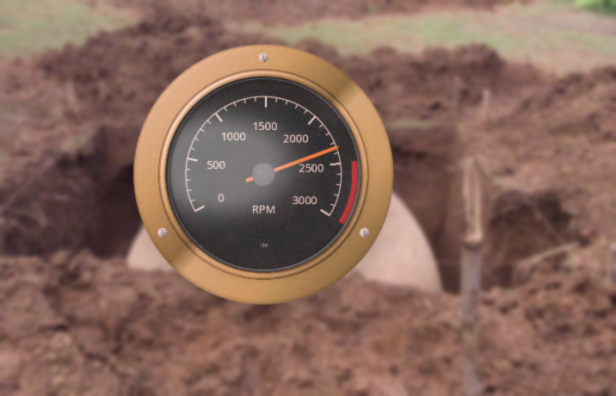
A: 2350; rpm
